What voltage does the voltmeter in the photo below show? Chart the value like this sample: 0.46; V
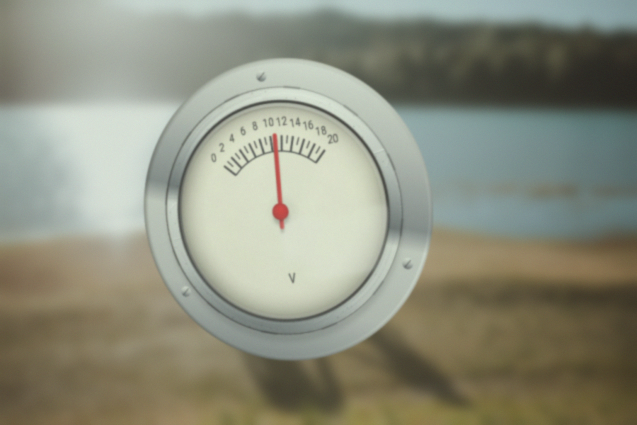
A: 11; V
